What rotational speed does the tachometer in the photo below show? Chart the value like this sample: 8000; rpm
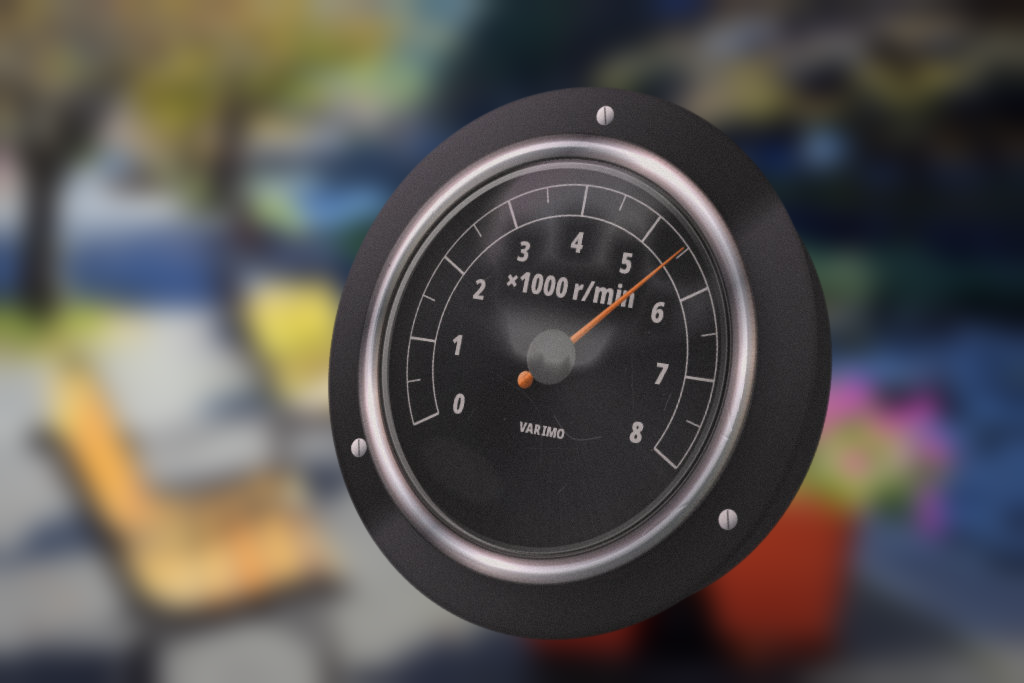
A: 5500; rpm
